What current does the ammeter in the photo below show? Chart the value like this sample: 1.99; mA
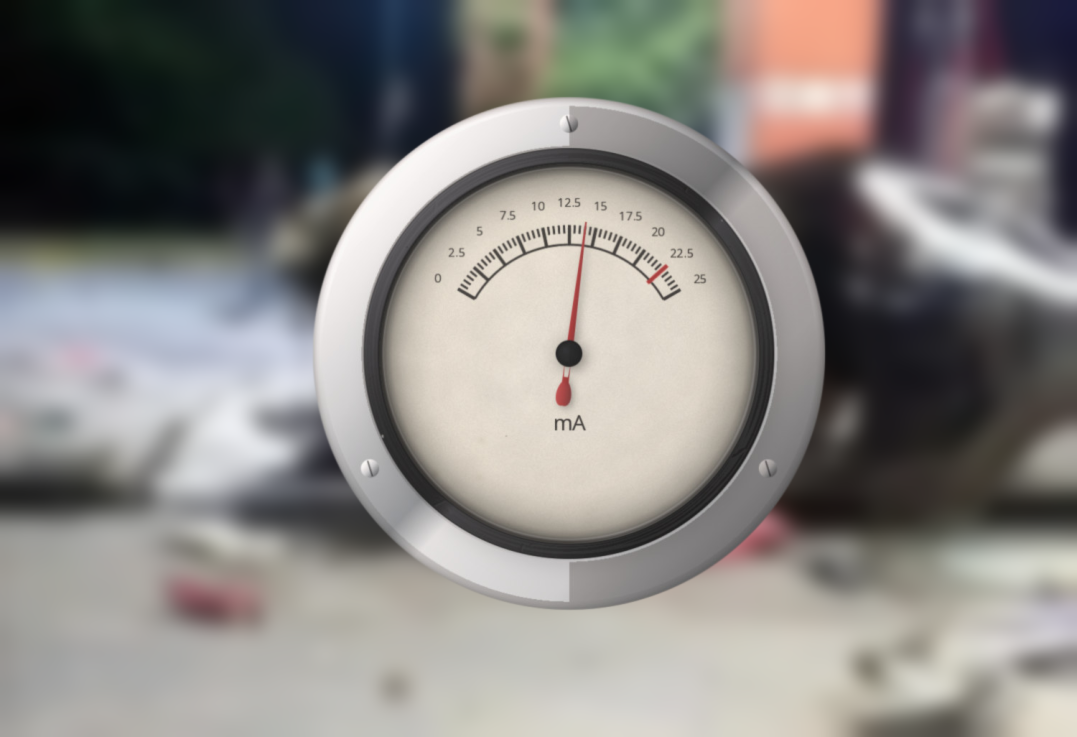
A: 14; mA
